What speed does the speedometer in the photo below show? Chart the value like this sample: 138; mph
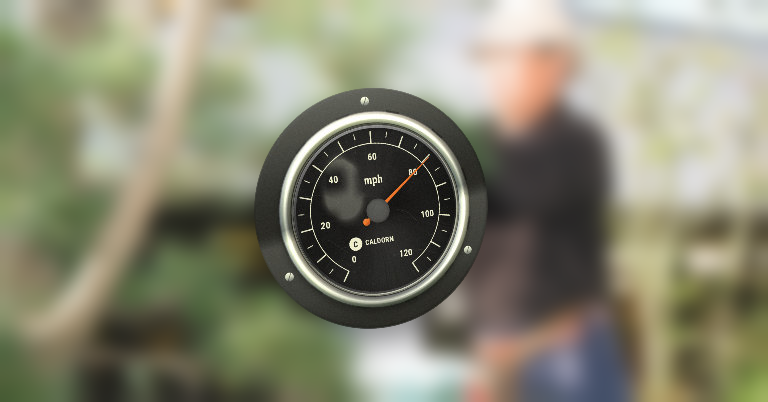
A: 80; mph
